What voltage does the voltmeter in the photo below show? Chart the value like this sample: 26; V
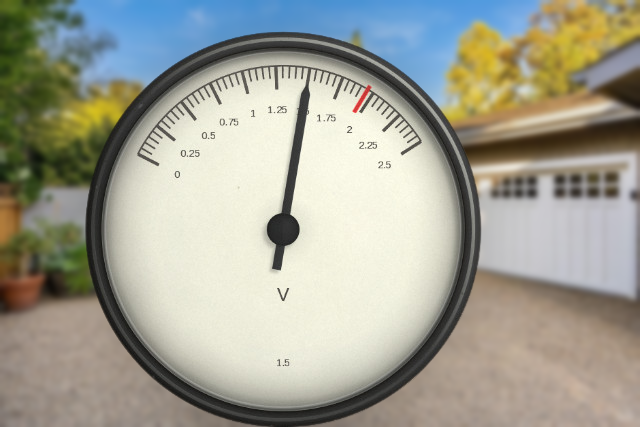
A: 1.5; V
